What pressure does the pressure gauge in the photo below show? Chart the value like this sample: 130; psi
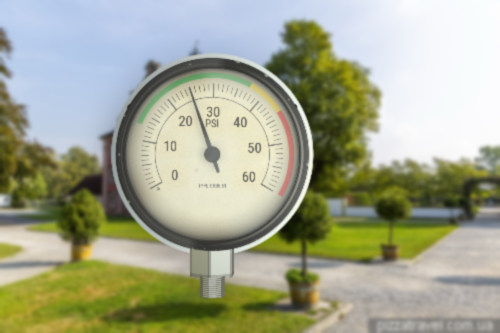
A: 25; psi
